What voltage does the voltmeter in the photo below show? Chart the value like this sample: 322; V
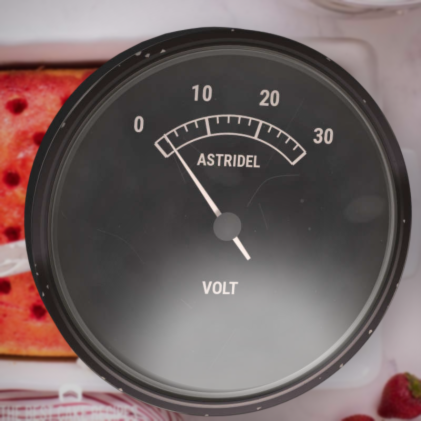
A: 2; V
